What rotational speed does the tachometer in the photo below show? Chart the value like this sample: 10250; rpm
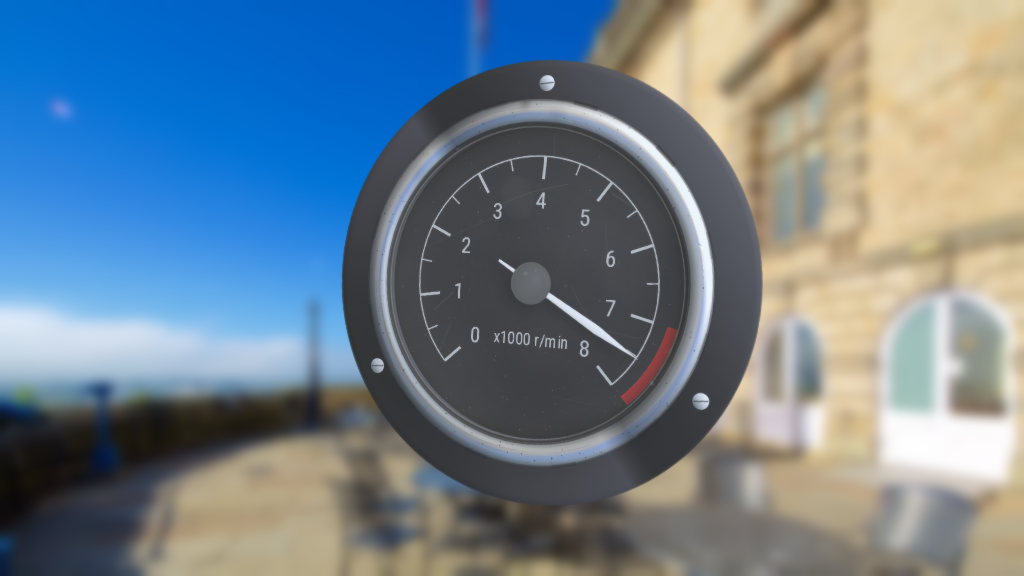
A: 7500; rpm
